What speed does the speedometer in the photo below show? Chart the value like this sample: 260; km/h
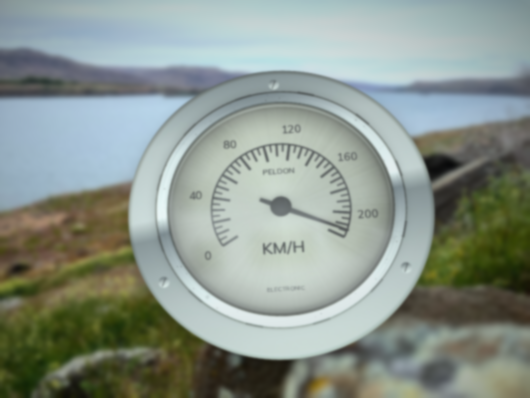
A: 215; km/h
